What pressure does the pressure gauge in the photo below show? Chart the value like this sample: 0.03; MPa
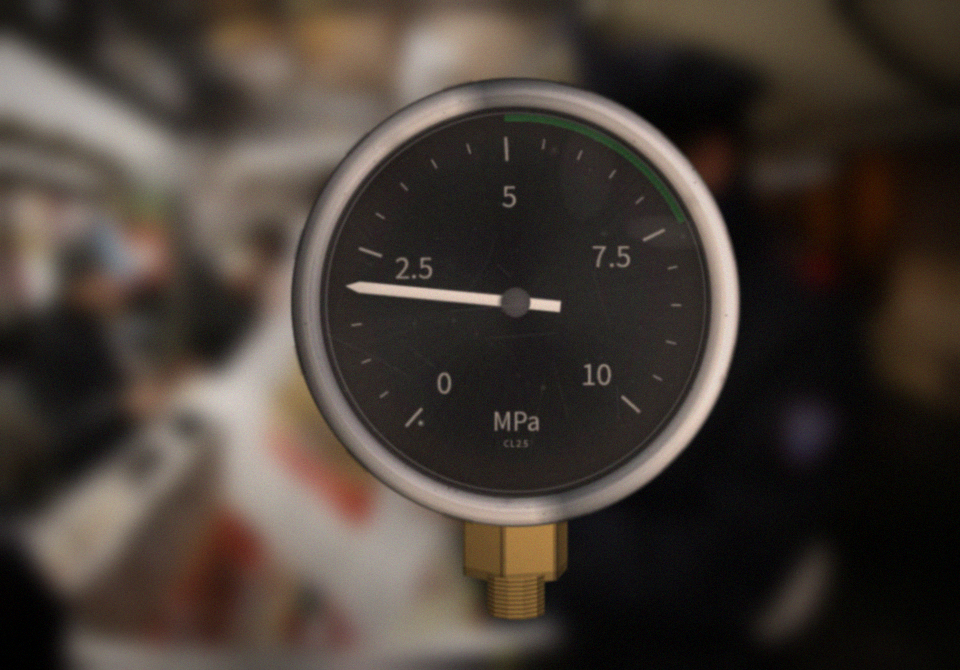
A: 2; MPa
